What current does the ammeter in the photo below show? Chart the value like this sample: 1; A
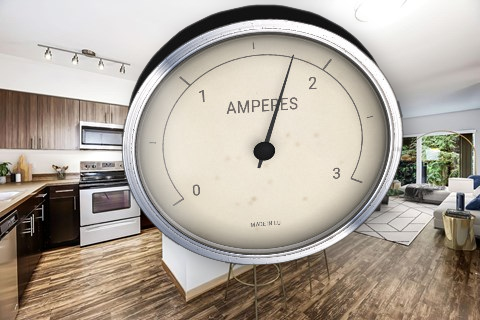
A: 1.75; A
